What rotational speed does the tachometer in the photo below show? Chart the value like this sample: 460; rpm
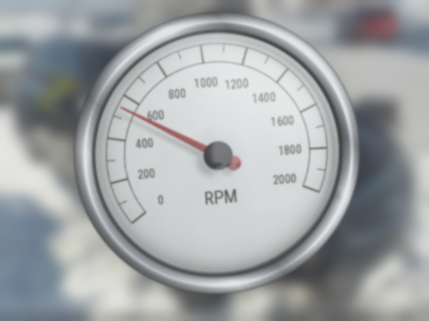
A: 550; rpm
